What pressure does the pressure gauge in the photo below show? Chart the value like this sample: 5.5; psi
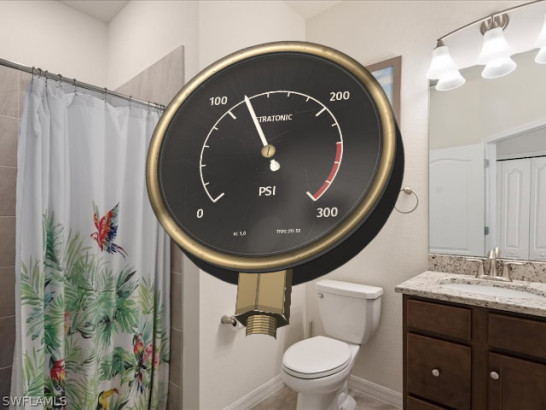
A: 120; psi
